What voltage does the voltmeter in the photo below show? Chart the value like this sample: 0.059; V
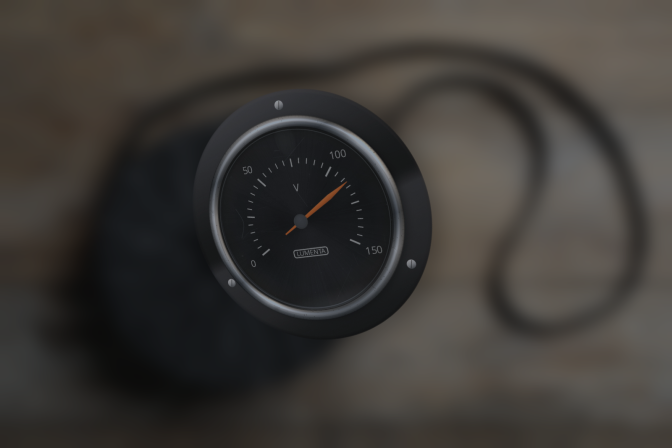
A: 112.5; V
